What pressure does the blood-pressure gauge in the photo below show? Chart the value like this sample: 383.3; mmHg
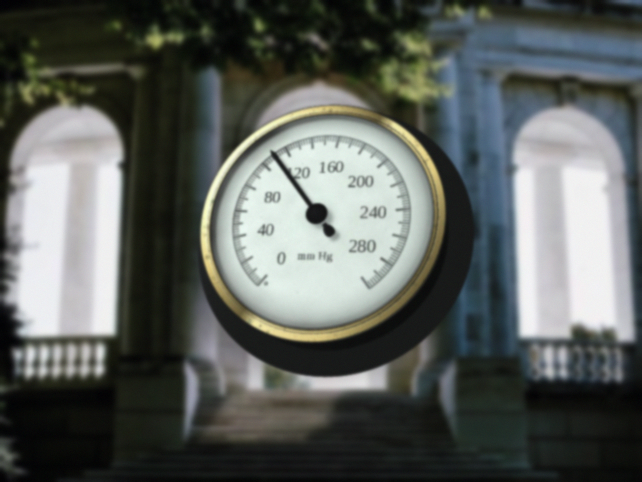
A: 110; mmHg
